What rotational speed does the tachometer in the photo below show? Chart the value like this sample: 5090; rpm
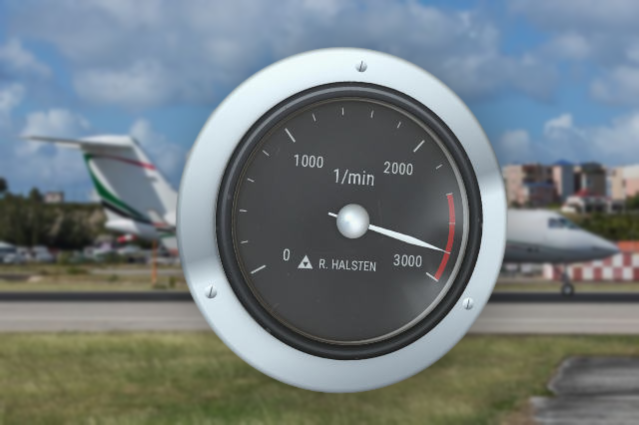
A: 2800; rpm
